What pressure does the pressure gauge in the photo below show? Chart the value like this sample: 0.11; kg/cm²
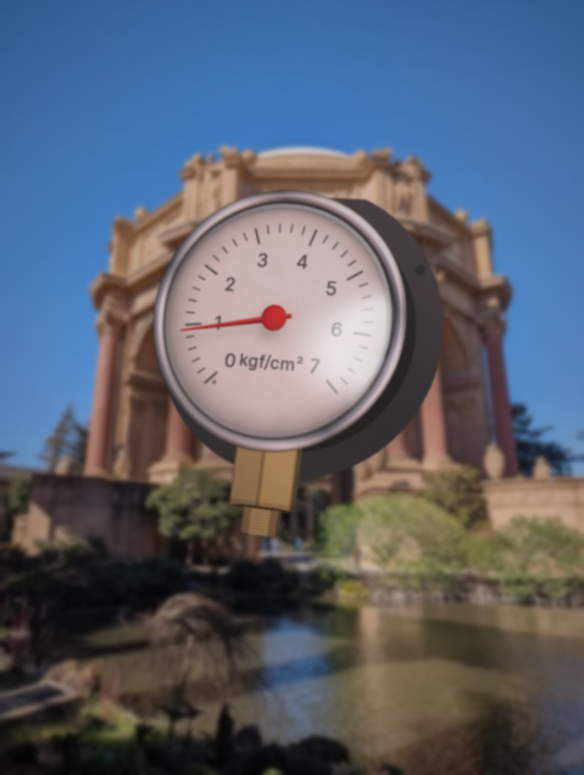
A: 0.9; kg/cm²
